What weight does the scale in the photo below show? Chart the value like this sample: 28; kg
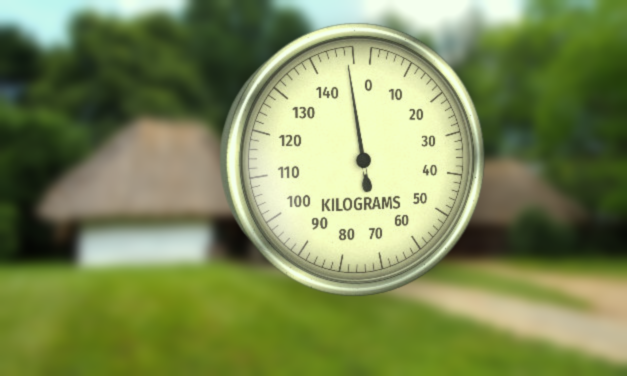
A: 148; kg
